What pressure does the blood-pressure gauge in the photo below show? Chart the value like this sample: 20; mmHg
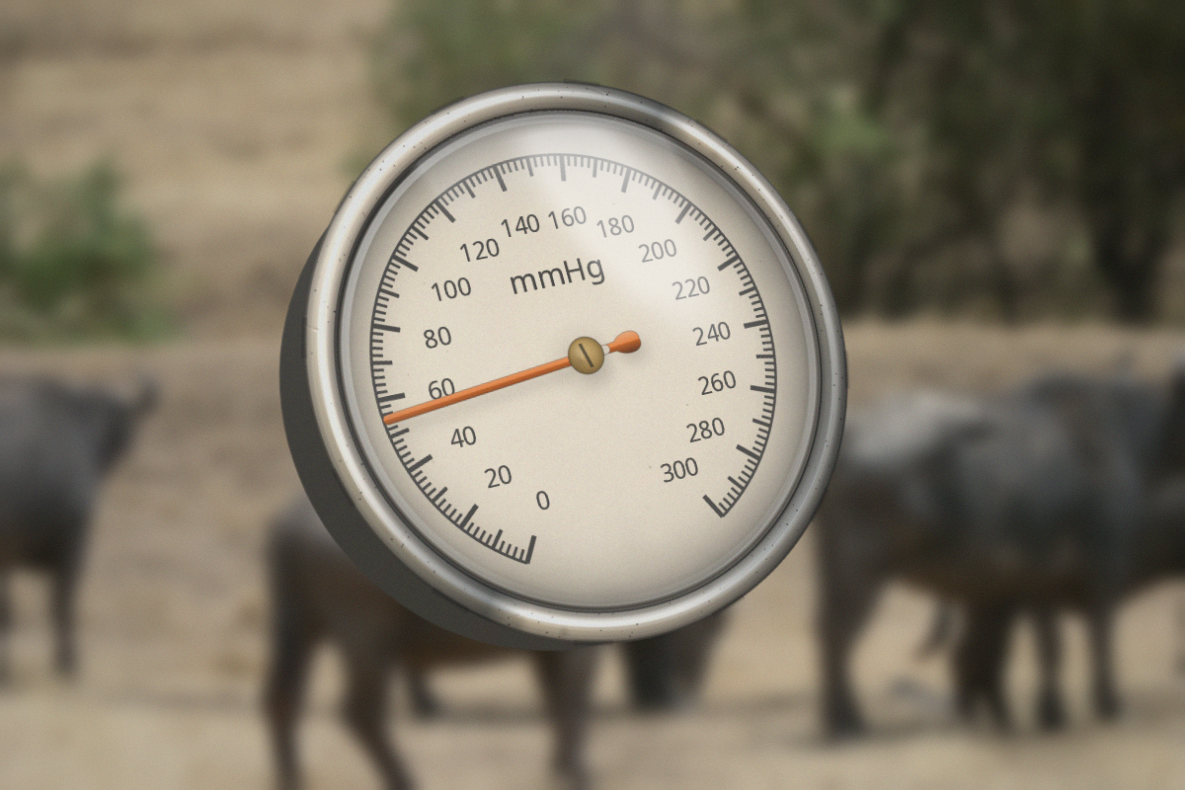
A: 54; mmHg
